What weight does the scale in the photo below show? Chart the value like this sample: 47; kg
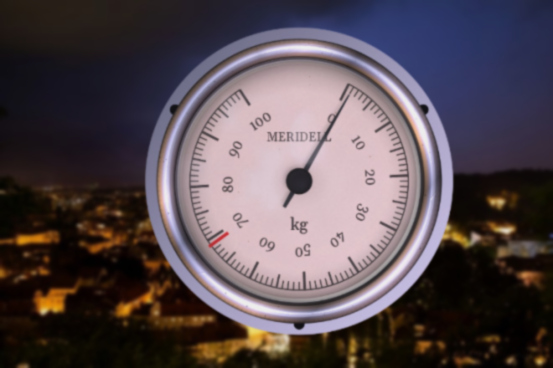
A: 1; kg
